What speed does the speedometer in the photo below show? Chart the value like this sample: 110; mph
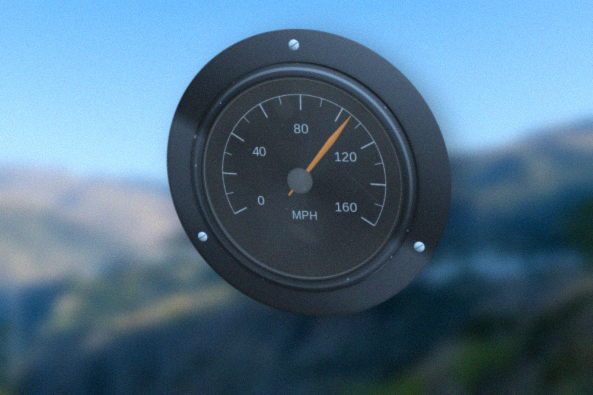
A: 105; mph
